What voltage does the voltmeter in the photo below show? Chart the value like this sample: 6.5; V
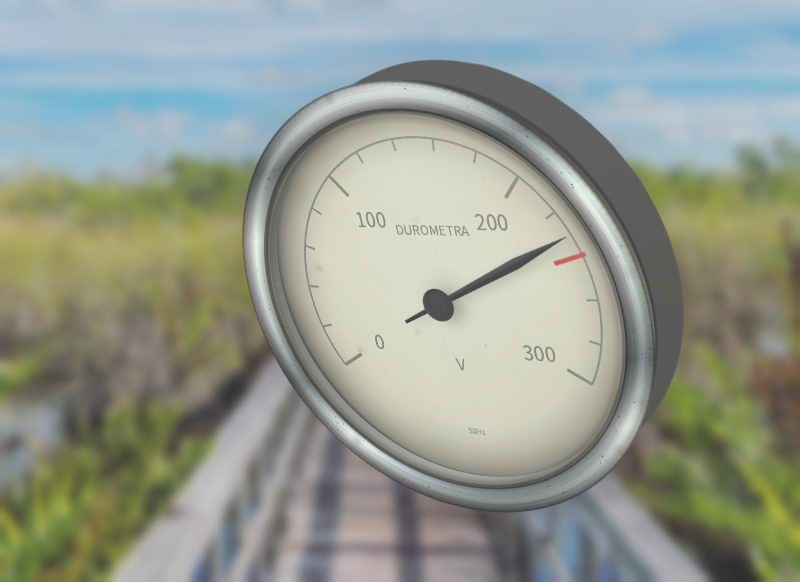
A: 230; V
